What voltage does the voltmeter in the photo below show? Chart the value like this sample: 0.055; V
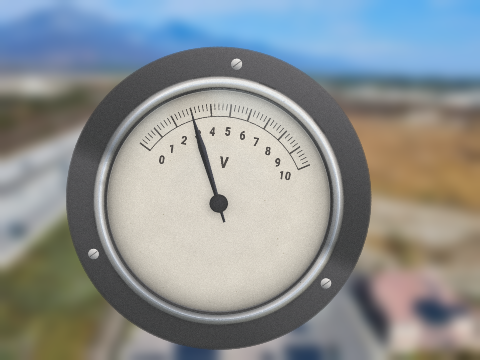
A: 3; V
